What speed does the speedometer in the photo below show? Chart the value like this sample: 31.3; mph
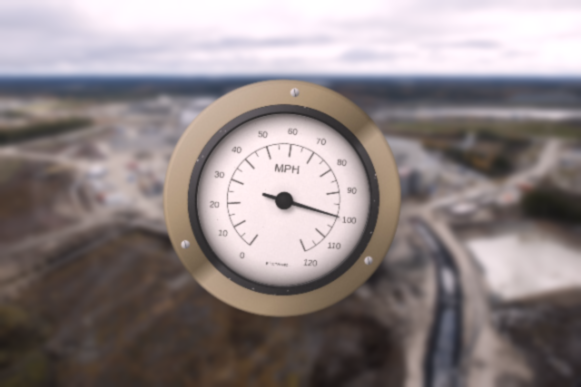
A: 100; mph
